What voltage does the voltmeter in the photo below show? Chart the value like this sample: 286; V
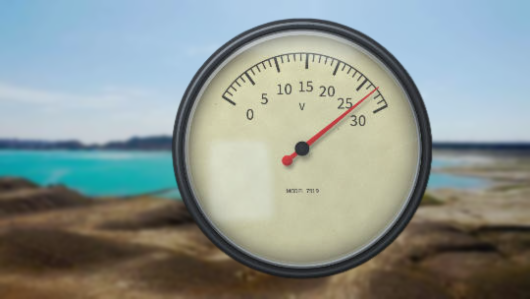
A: 27; V
